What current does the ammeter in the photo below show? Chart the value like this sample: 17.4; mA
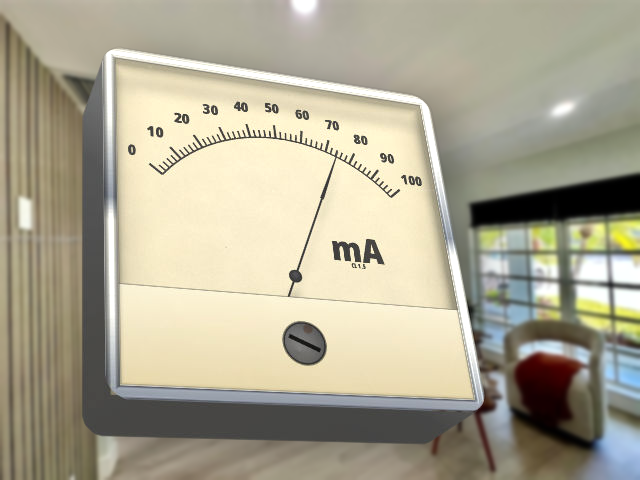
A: 74; mA
